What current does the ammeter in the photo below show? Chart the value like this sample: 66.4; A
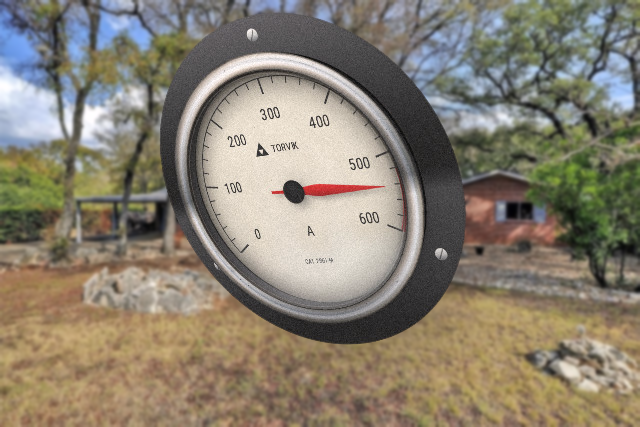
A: 540; A
